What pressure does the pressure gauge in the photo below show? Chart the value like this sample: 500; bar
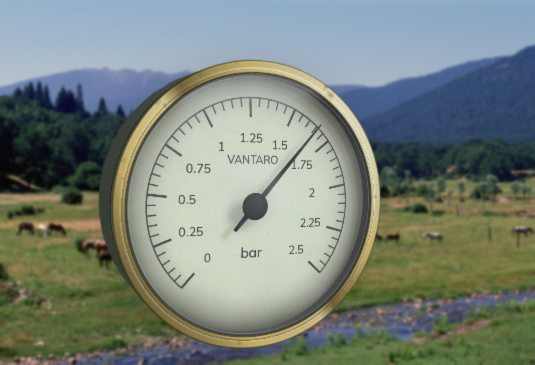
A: 1.65; bar
